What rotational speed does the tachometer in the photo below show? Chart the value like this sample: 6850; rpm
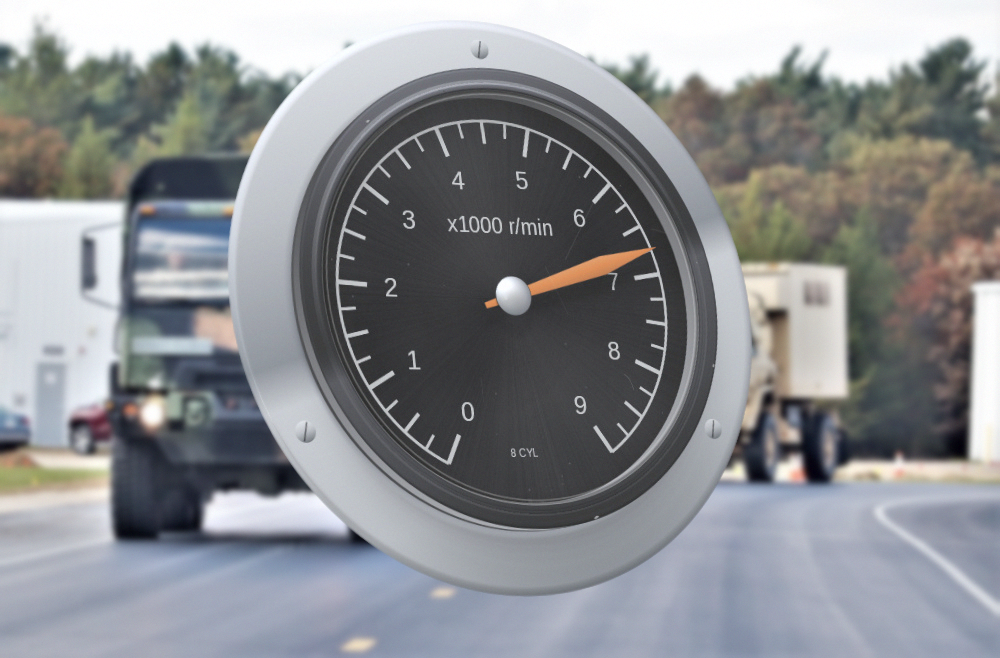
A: 6750; rpm
